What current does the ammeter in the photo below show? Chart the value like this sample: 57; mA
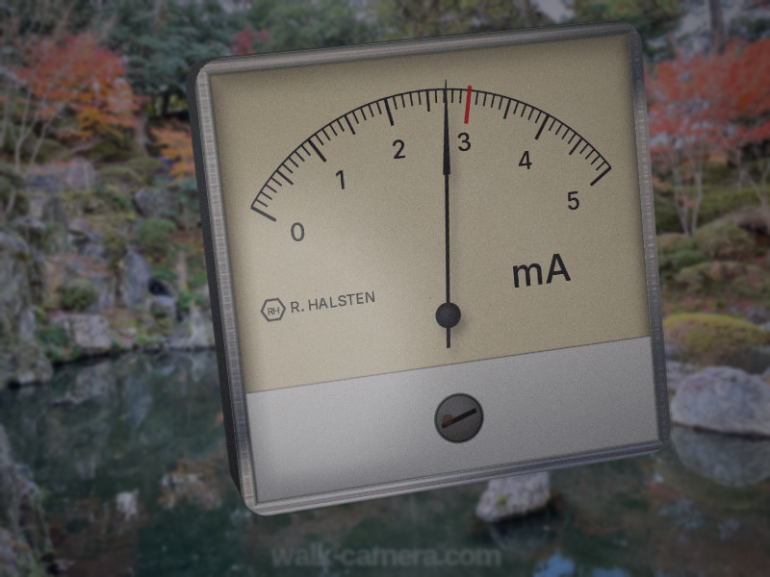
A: 2.7; mA
